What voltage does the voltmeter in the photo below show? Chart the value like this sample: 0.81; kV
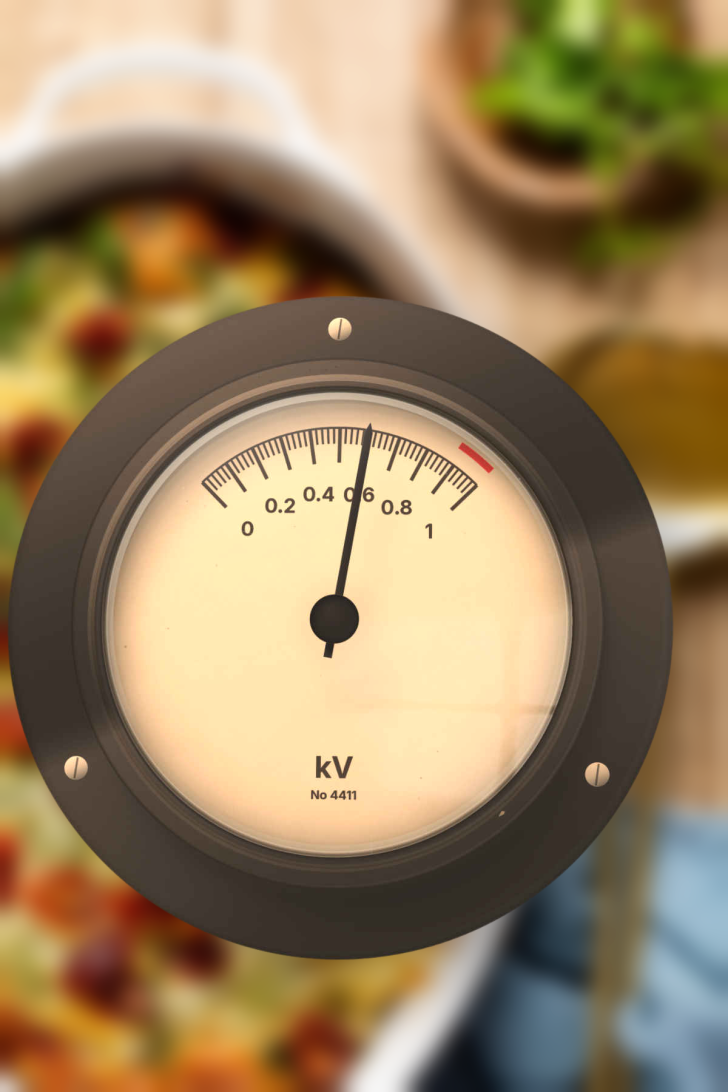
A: 0.6; kV
